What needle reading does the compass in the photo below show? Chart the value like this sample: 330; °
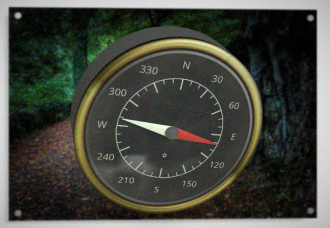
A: 100; °
